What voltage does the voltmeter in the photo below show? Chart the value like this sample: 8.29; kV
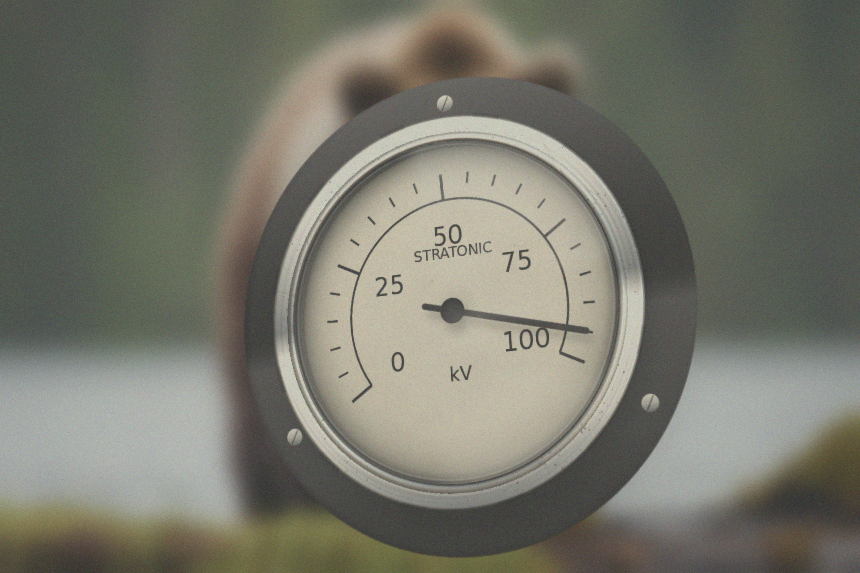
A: 95; kV
